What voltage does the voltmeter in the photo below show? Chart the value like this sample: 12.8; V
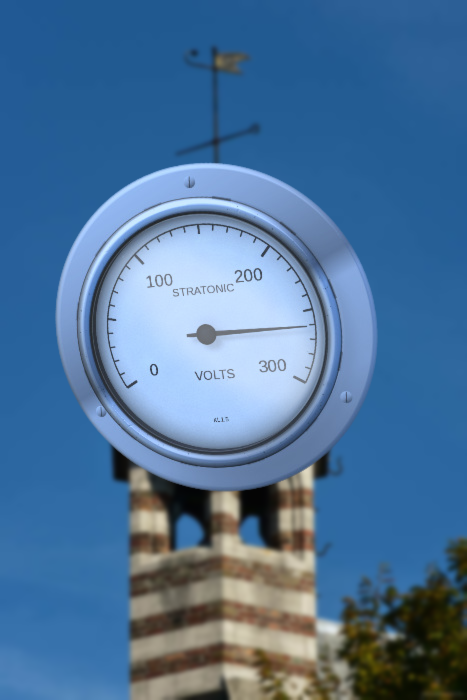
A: 260; V
